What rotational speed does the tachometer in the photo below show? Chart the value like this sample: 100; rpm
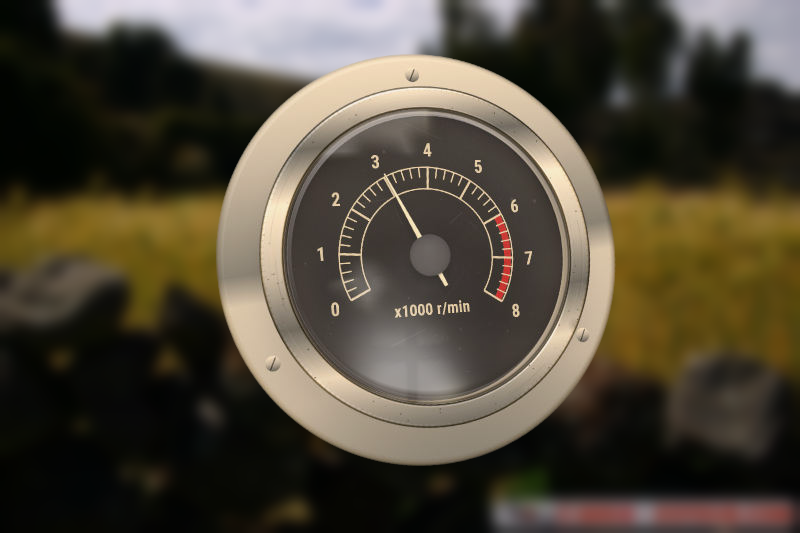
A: 3000; rpm
